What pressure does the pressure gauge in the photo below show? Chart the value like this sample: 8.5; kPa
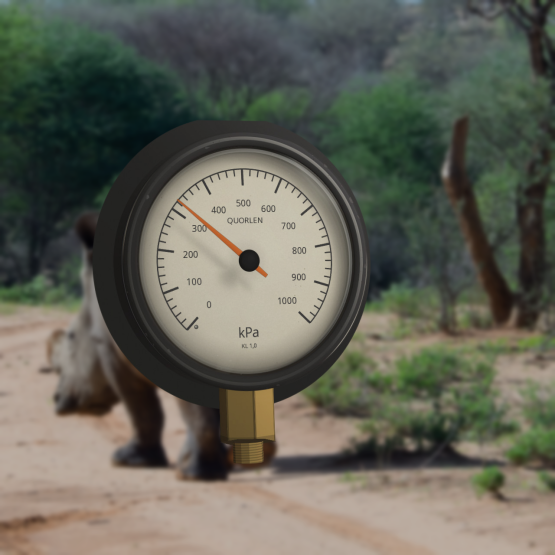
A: 320; kPa
